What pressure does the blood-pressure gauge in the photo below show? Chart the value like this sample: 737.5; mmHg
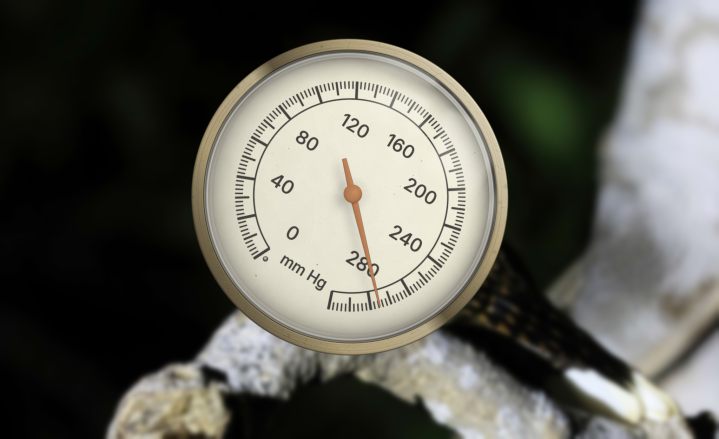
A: 276; mmHg
